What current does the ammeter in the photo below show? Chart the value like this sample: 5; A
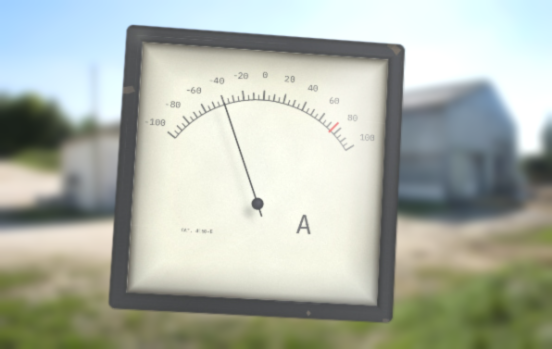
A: -40; A
